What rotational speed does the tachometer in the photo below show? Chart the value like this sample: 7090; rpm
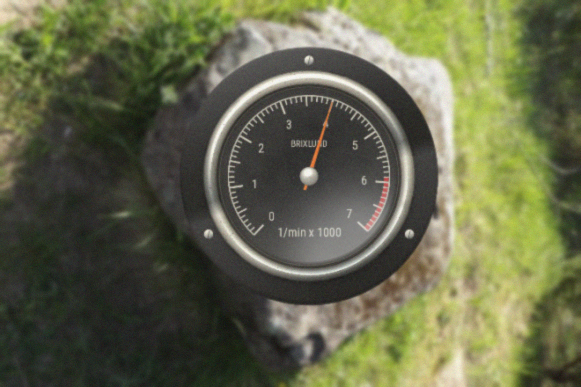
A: 4000; rpm
